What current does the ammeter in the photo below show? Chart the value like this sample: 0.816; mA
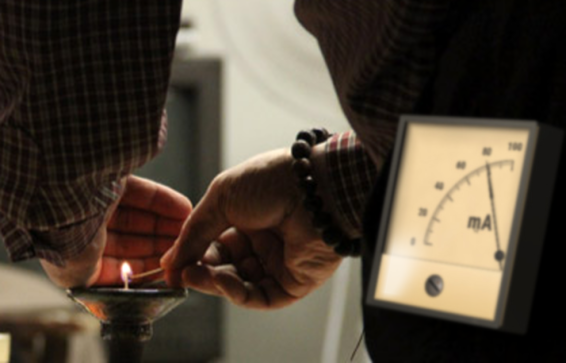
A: 80; mA
